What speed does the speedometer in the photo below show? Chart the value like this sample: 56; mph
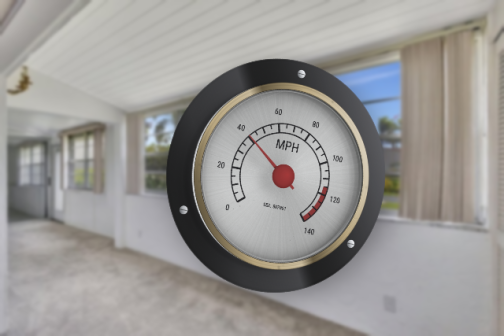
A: 40; mph
